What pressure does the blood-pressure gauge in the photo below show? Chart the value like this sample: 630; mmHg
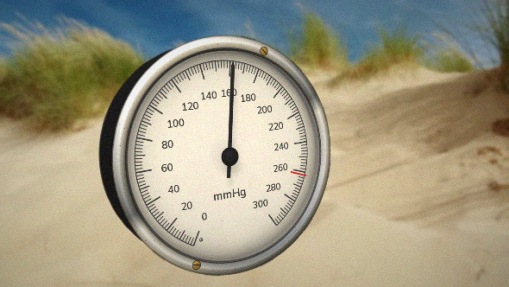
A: 160; mmHg
